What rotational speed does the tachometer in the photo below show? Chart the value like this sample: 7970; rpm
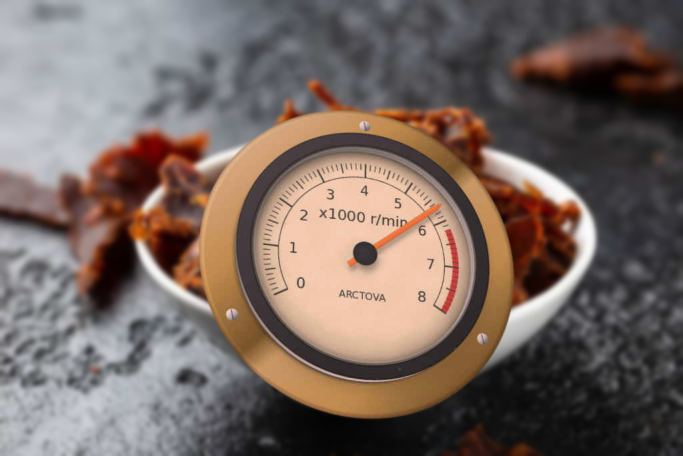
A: 5700; rpm
